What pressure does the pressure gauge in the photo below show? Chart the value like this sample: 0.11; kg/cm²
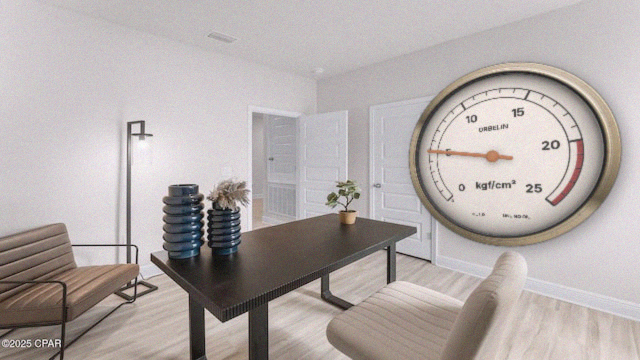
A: 5; kg/cm²
